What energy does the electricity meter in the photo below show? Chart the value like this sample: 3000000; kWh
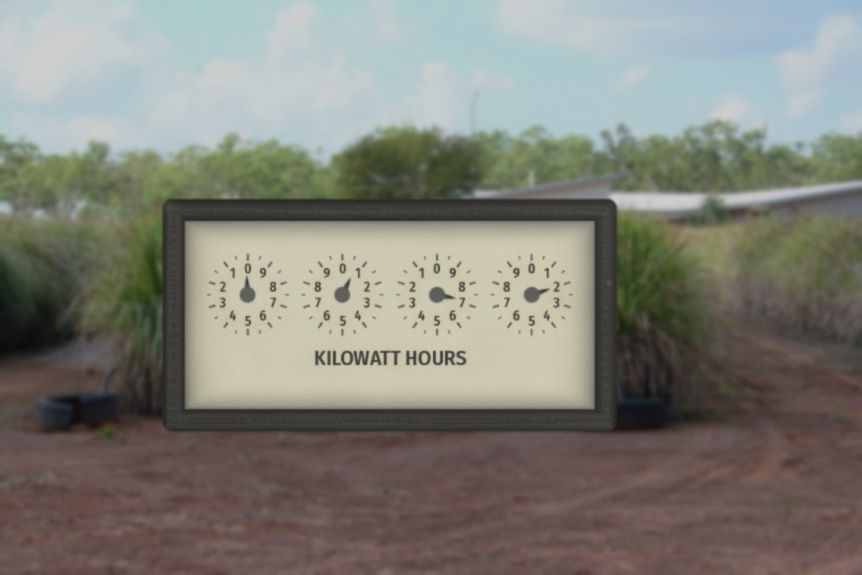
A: 72; kWh
